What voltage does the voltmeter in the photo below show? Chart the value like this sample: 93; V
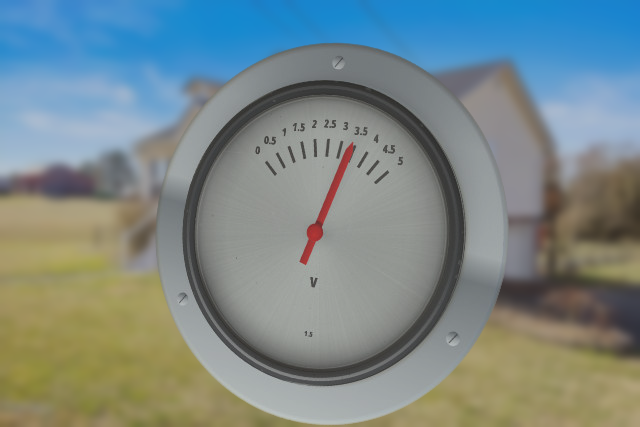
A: 3.5; V
